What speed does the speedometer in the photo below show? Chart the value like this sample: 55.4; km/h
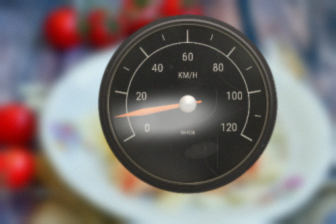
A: 10; km/h
